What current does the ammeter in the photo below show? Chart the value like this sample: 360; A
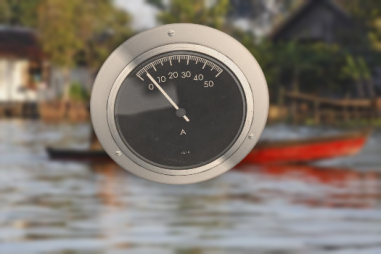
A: 5; A
